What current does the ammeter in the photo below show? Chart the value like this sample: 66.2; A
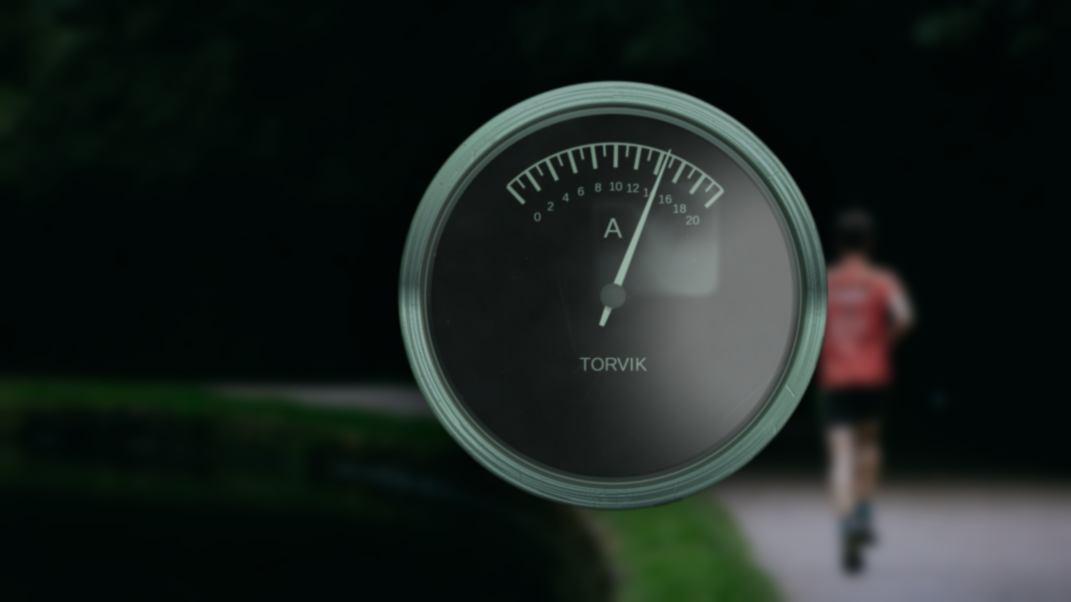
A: 14.5; A
